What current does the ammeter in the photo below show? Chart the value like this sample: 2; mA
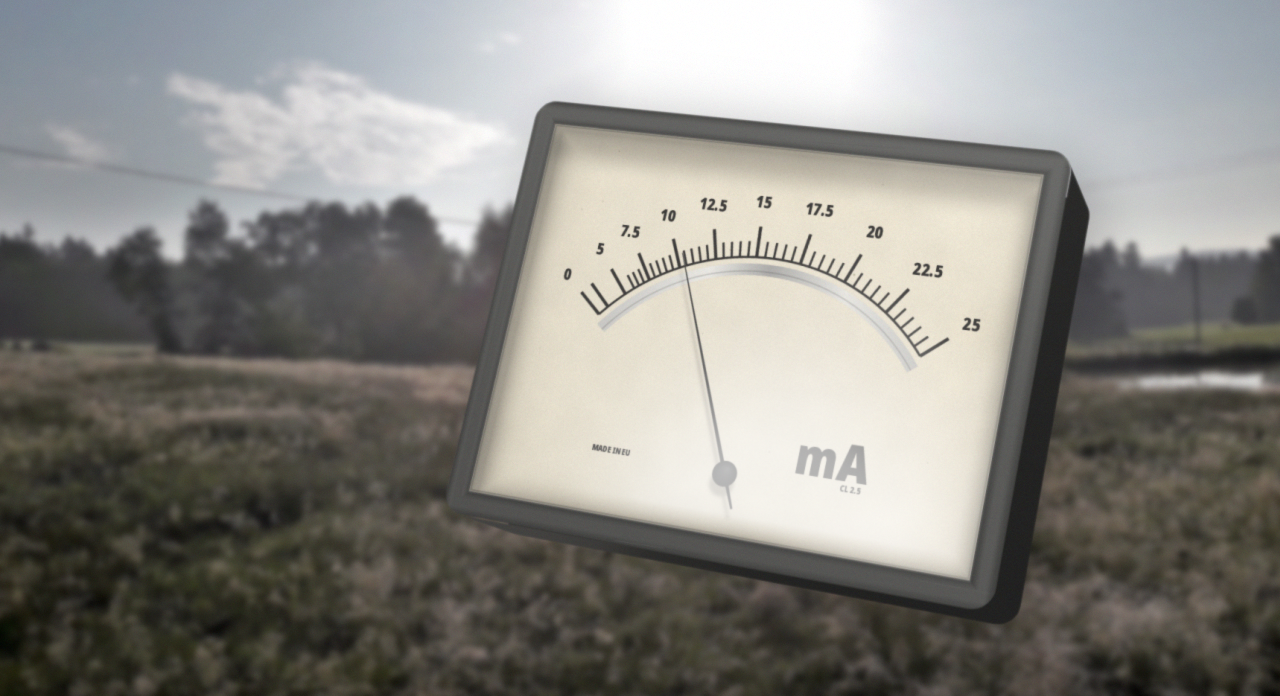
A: 10.5; mA
